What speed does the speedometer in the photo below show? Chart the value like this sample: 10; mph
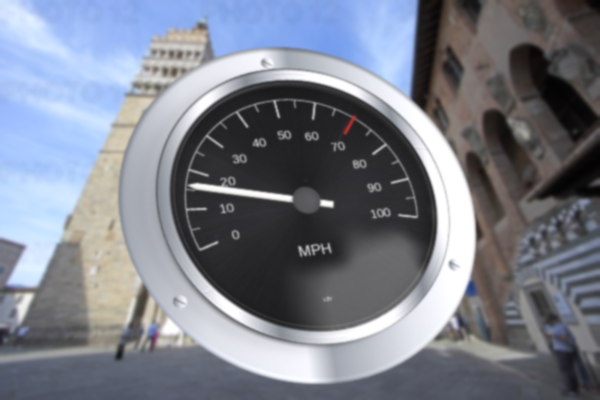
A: 15; mph
